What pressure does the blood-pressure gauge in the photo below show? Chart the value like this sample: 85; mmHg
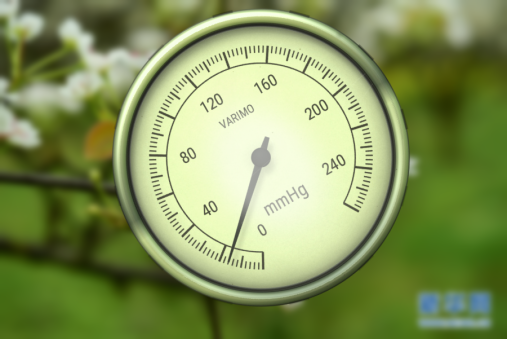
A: 16; mmHg
